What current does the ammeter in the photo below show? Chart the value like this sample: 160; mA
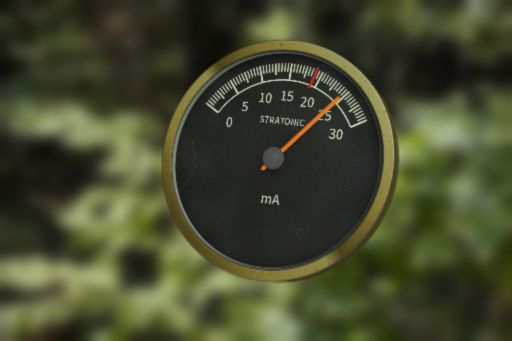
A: 25; mA
